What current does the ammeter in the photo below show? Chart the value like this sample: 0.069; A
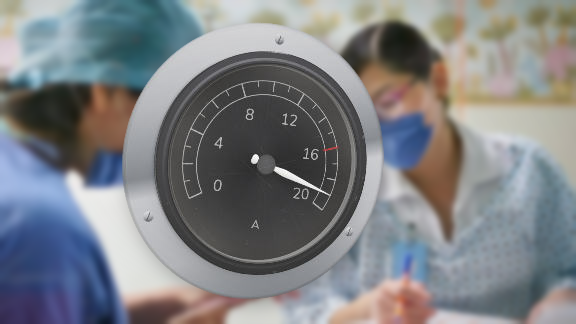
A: 19; A
